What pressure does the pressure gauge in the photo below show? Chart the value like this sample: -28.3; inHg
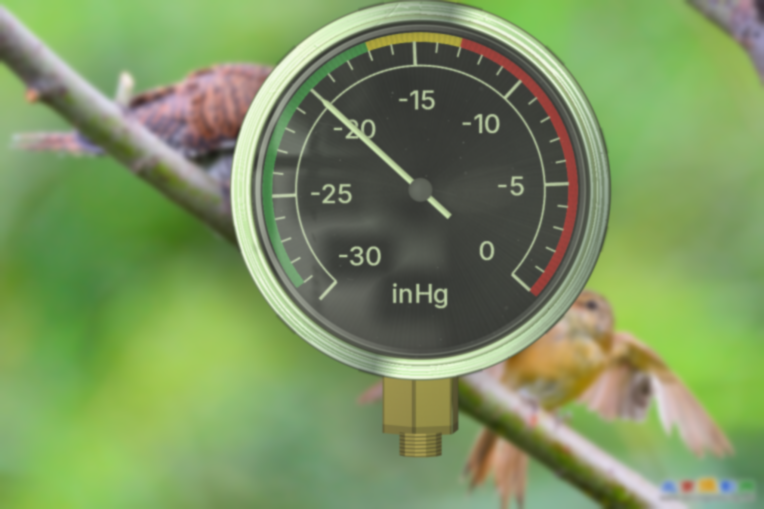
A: -20; inHg
